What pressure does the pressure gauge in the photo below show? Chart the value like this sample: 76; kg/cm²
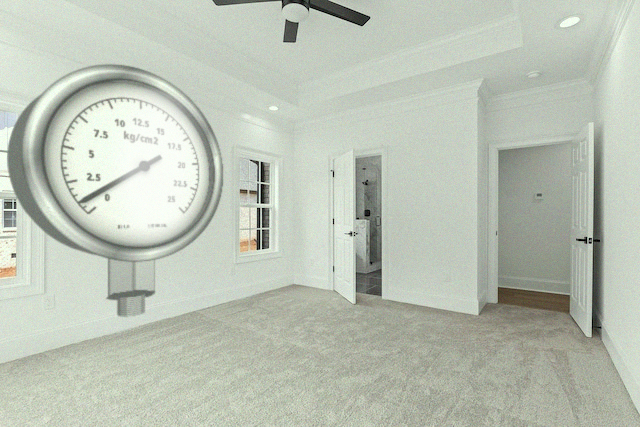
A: 1; kg/cm²
